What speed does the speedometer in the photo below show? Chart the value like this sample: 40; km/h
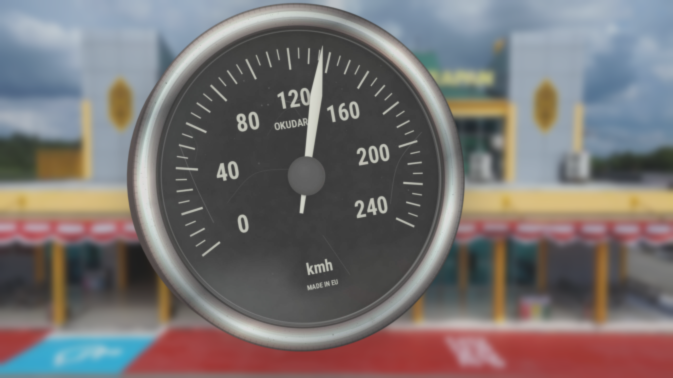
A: 135; km/h
